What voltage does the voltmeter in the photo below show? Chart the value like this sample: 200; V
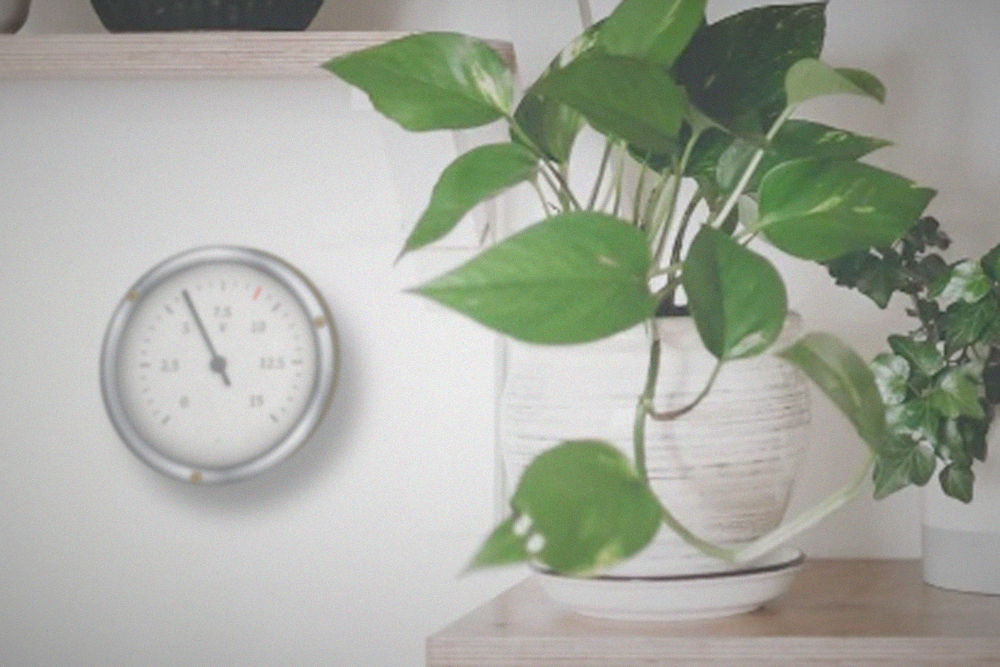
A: 6; V
